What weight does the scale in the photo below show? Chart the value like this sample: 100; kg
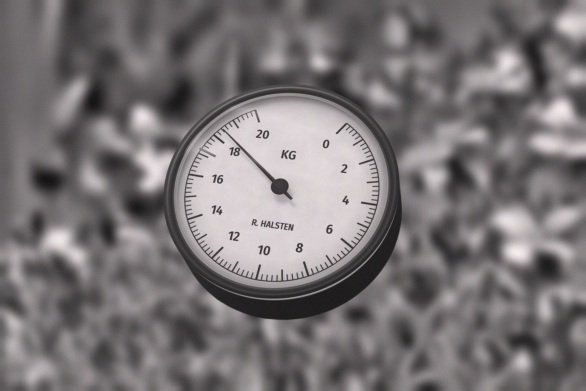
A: 18.4; kg
